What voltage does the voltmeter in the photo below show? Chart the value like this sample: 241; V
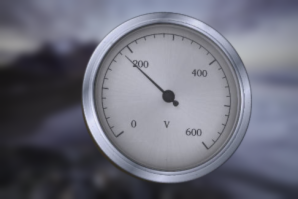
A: 180; V
